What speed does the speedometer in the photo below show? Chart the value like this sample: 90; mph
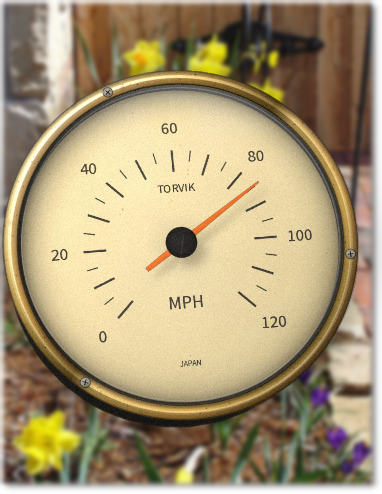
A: 85; mph
